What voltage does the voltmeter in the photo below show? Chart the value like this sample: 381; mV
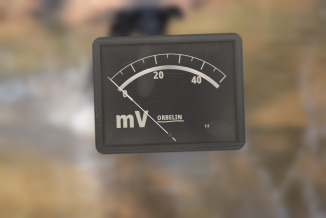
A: 0; mV
